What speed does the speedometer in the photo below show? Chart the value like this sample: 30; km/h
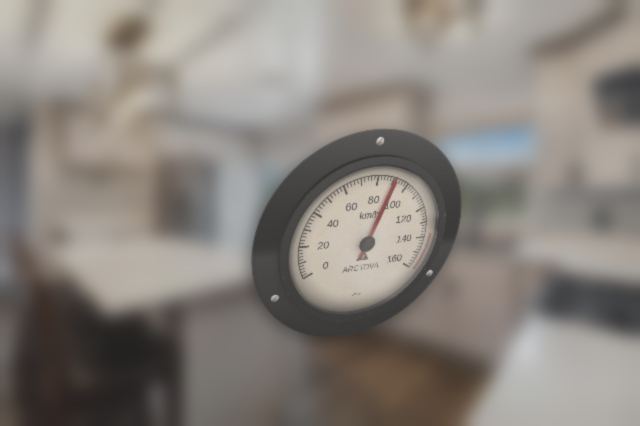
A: 90; km/h
